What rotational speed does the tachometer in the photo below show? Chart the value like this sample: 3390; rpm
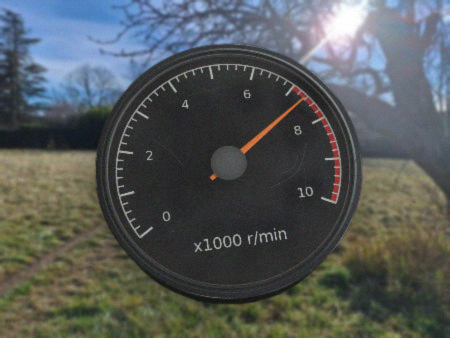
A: 7400; rpm
